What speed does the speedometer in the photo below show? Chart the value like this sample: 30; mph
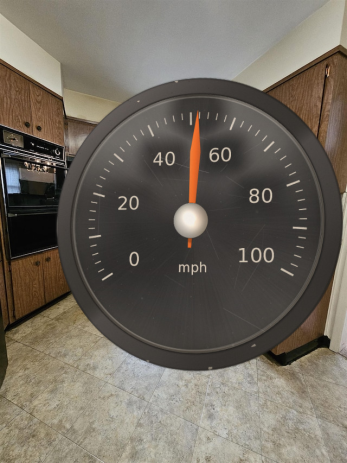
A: 52; mph
